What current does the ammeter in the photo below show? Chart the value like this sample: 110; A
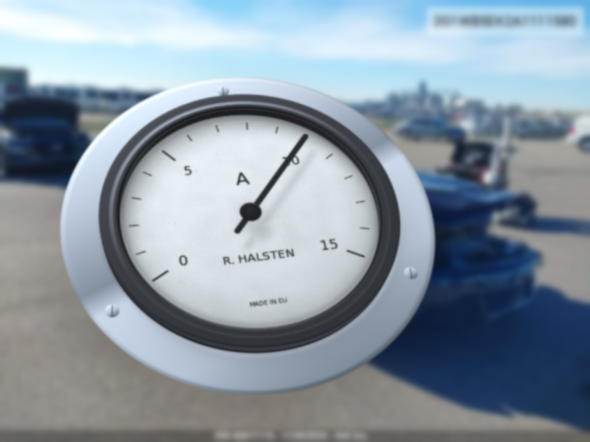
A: 10; A
